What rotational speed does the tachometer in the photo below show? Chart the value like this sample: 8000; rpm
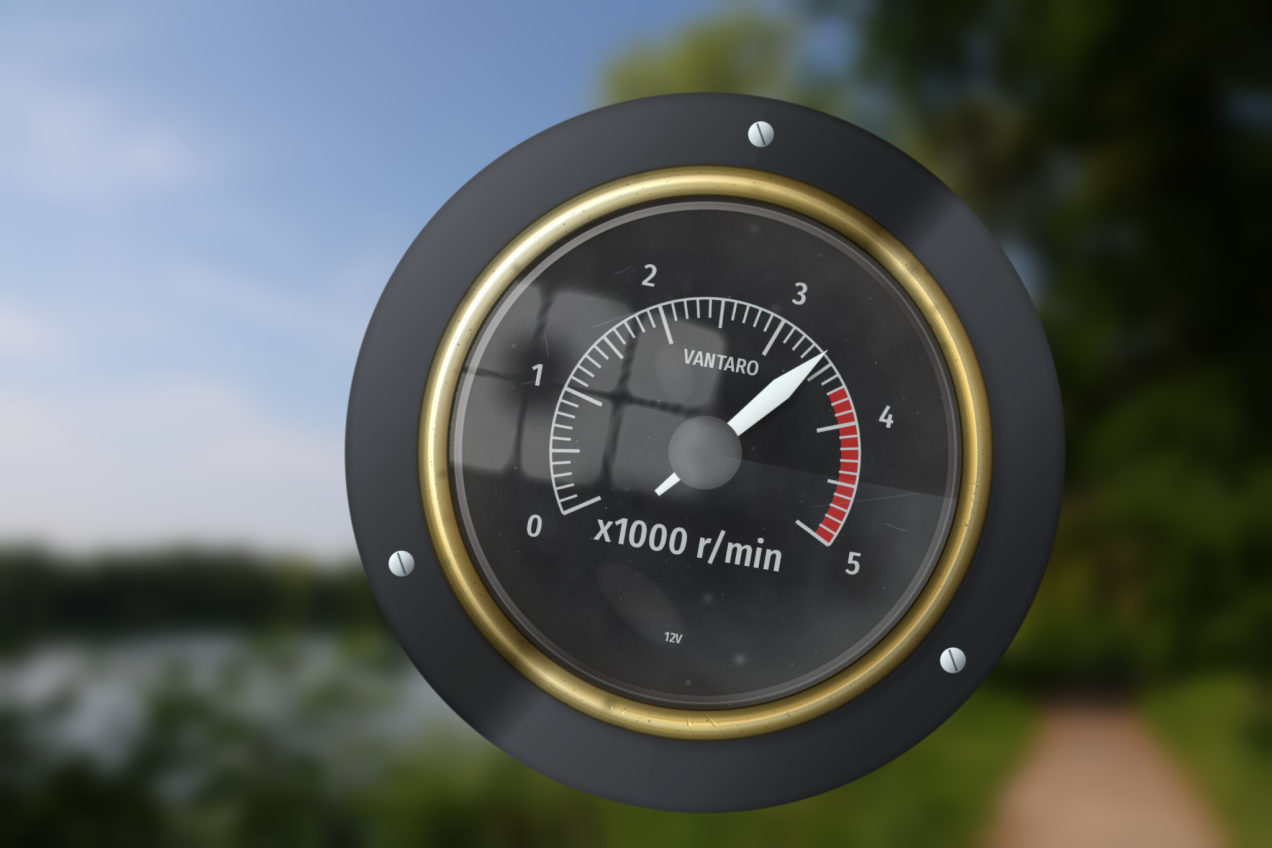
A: 3400; rpm
